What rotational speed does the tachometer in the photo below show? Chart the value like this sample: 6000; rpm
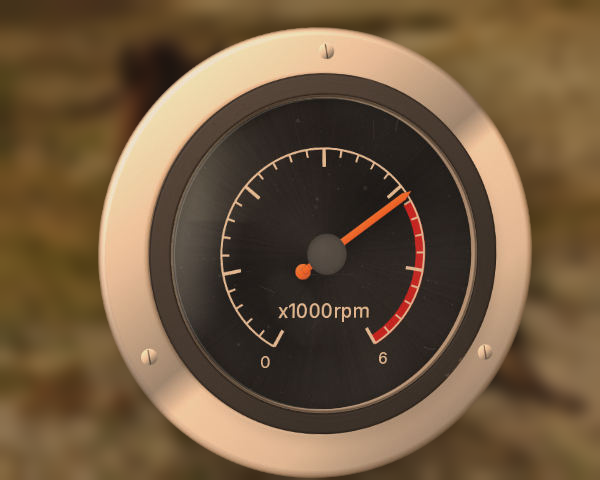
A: 4100; rpm
